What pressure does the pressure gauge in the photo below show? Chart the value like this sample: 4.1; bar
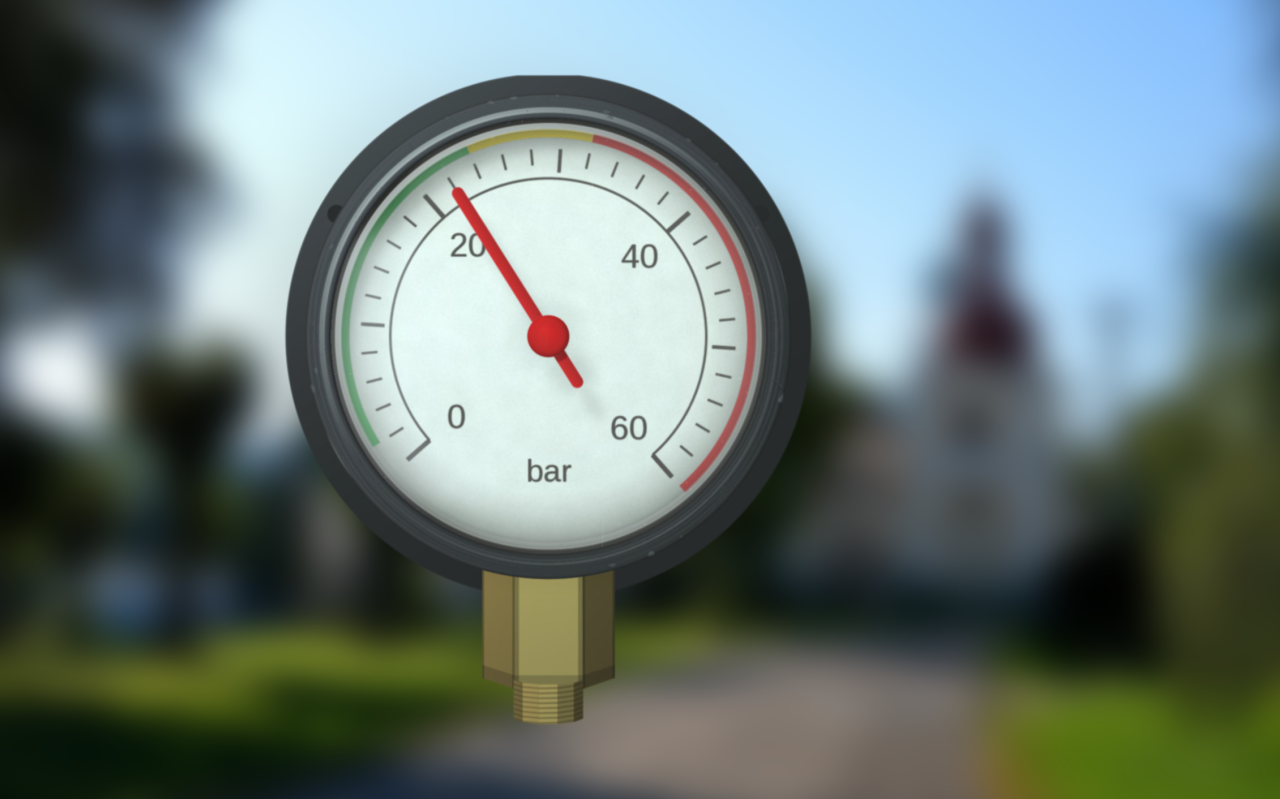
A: 22; bar
